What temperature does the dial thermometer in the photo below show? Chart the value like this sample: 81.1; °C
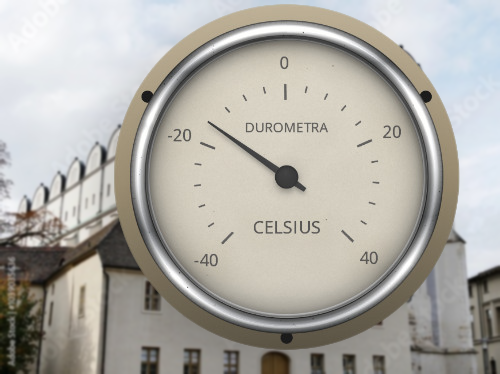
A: -16; °C
